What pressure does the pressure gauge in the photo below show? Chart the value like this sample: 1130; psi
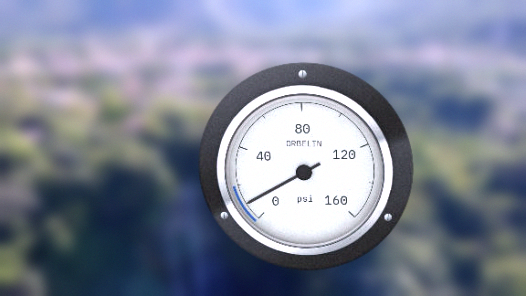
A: 10; psi
